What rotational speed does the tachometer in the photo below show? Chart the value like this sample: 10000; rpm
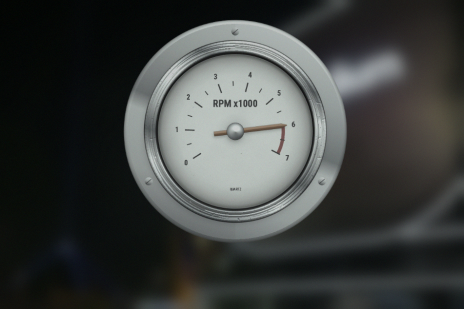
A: 6000; rpm
